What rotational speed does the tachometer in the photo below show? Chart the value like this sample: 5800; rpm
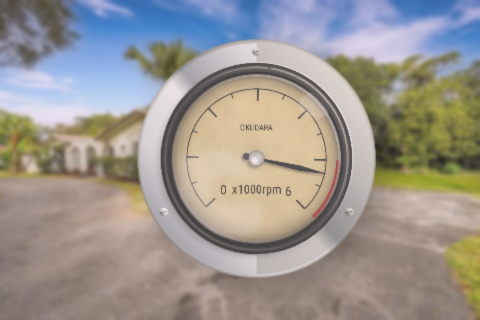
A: 5250; rpm
